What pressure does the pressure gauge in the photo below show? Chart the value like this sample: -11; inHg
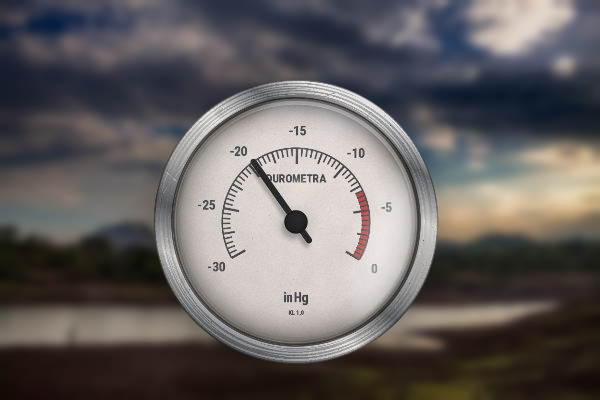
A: -19.5; inHg
